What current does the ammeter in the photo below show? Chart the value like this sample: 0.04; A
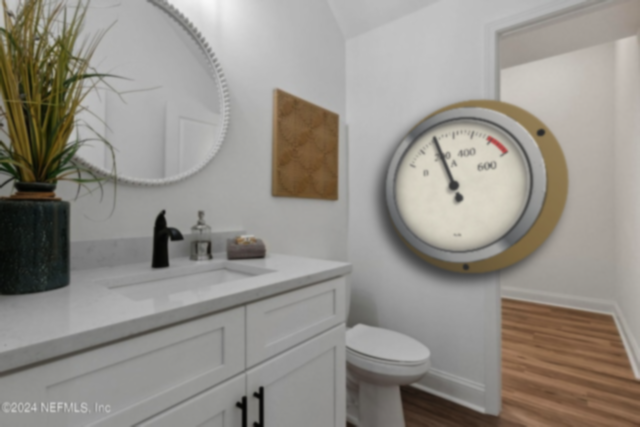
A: 200; A
